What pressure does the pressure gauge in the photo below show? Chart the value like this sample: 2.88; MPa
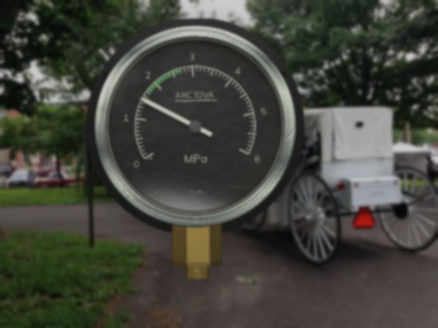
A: 1.5; MPa
